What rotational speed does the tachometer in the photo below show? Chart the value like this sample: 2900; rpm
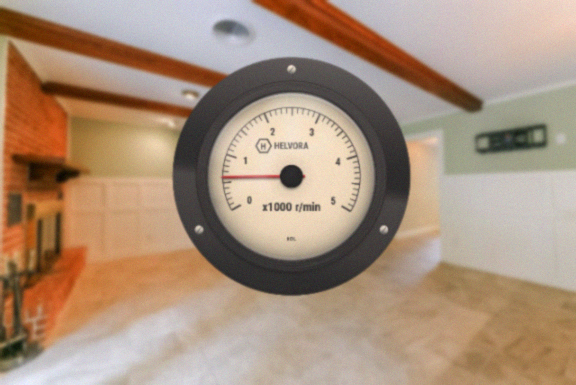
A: 600; rpm
